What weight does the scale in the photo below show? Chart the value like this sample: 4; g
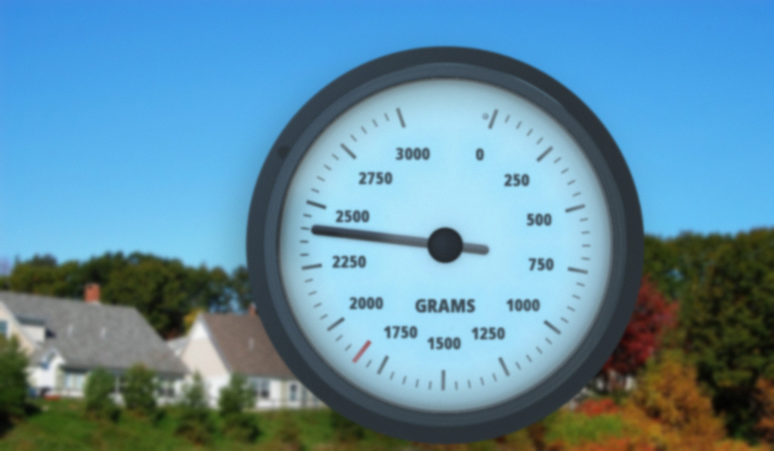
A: 2400; g
